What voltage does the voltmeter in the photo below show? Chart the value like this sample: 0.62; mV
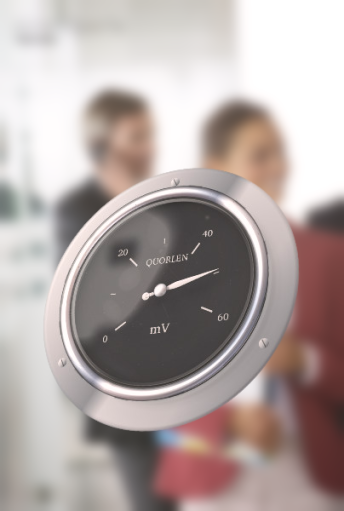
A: 50; mV
